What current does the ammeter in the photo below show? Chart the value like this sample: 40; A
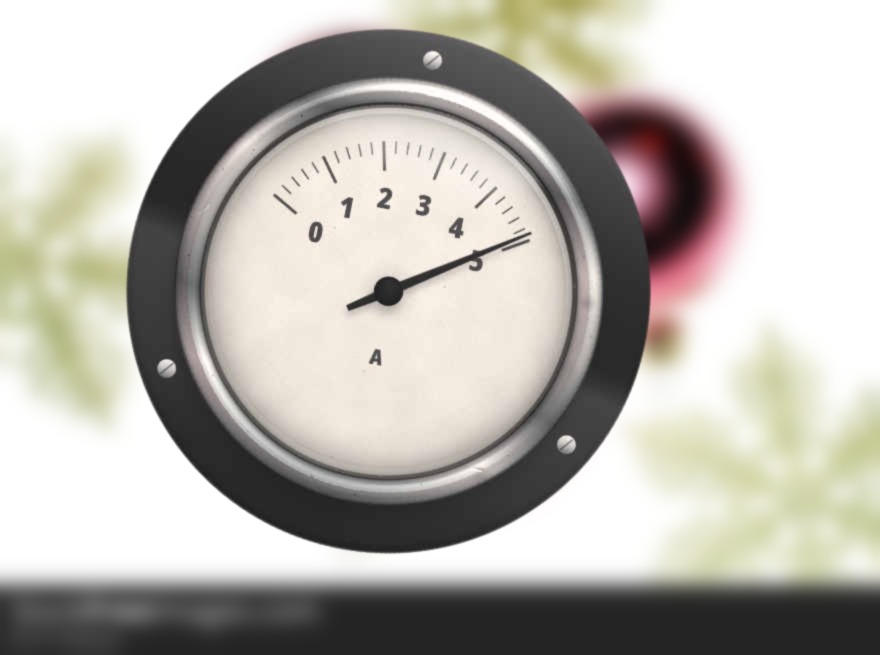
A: 4.9; A
